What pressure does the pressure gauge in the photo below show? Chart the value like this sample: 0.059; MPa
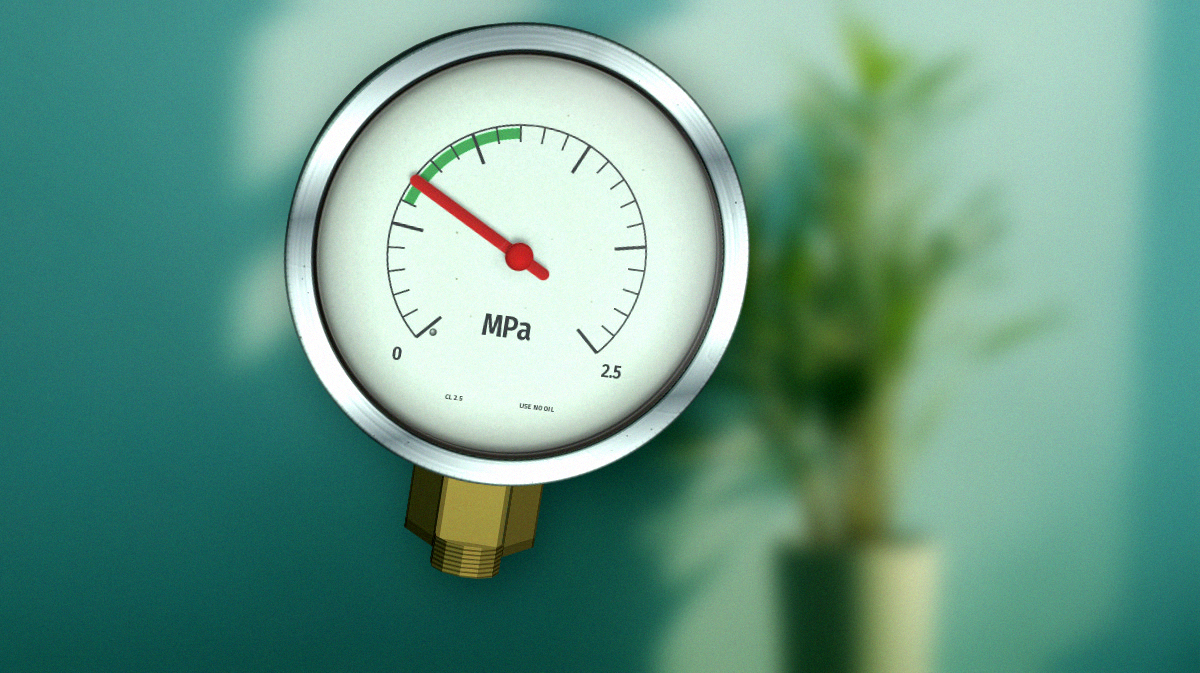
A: 0.7; MPa
